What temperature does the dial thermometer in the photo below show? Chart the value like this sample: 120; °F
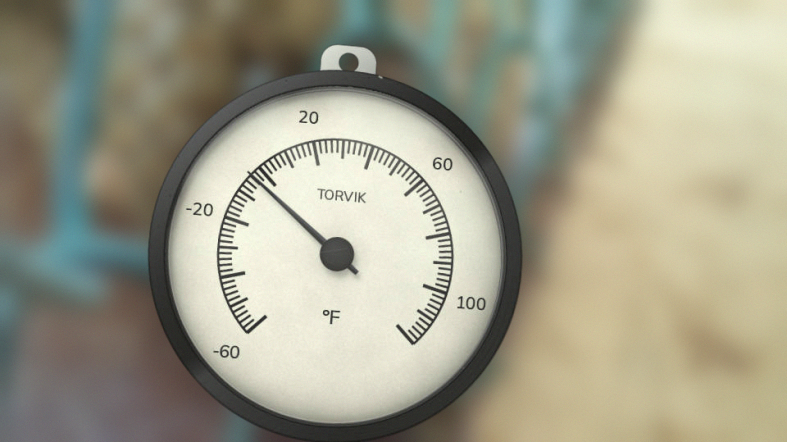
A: -4; °F
